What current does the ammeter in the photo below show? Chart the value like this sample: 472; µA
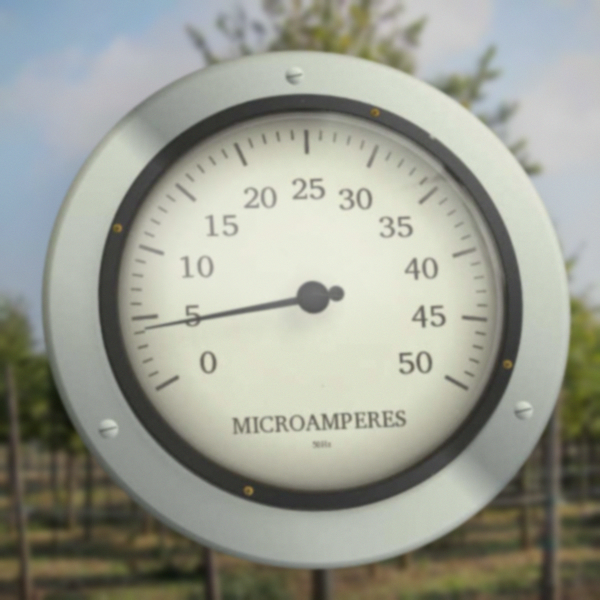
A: 4; µA
